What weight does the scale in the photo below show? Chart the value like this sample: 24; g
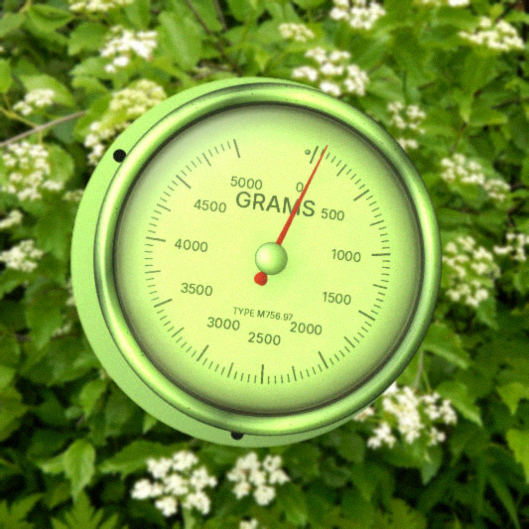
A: 50; g
